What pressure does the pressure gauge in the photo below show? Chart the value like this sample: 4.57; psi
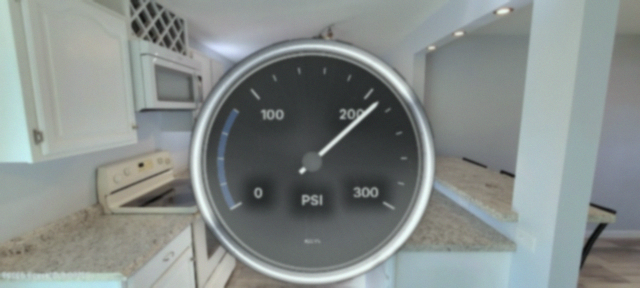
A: 210; psi
